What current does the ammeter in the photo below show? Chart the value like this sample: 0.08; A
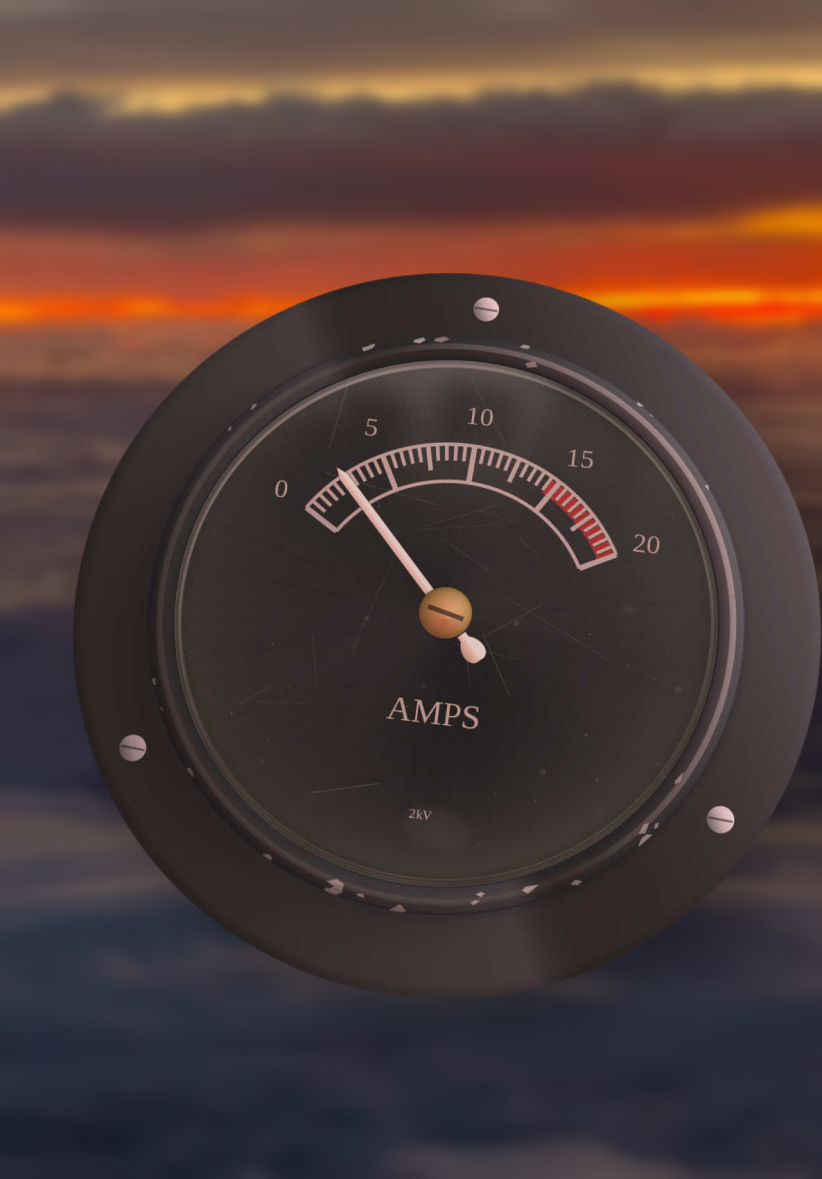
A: 2.5; A
